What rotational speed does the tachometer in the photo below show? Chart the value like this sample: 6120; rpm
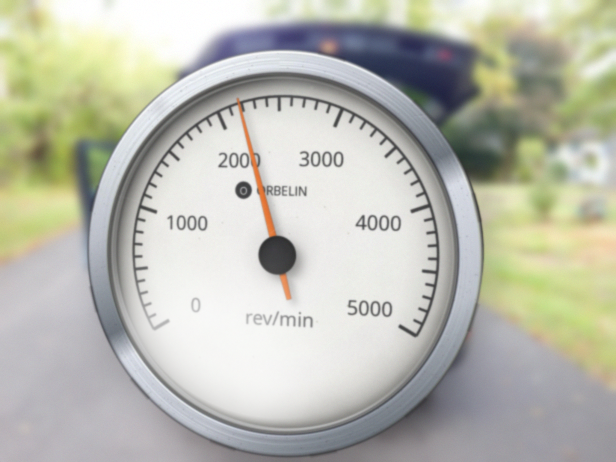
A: 2200; rpm
